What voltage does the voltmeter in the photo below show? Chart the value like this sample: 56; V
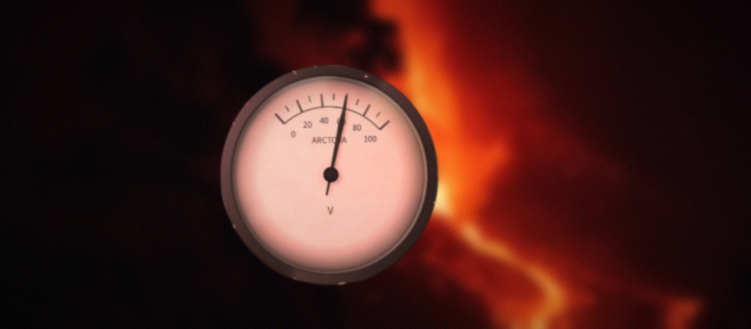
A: 60; V
